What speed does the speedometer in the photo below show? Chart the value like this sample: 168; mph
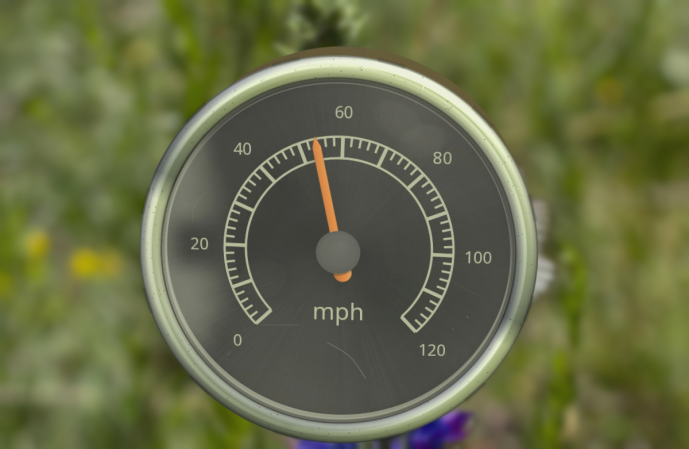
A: 54; mph
